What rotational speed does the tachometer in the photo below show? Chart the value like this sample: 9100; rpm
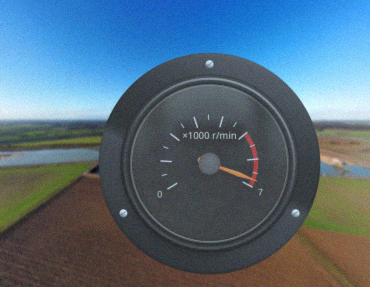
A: 6750; rpm
